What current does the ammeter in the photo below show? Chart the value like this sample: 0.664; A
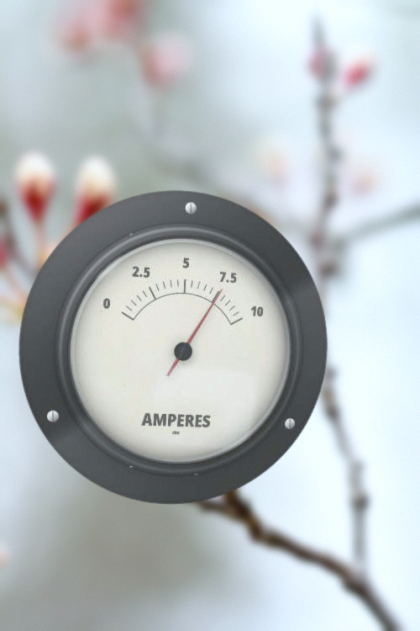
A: 7.5; A
